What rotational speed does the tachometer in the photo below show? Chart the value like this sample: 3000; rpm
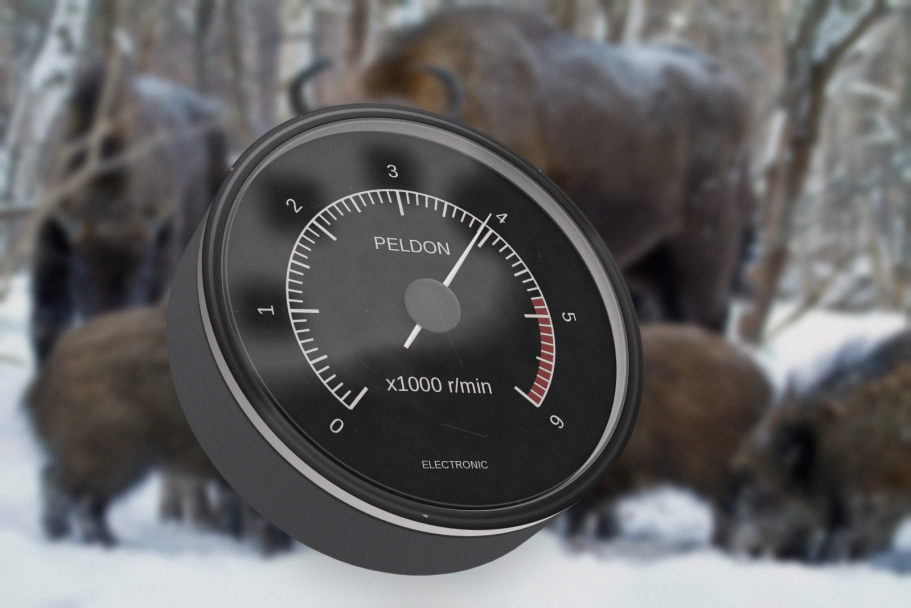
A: 3900; rpm
